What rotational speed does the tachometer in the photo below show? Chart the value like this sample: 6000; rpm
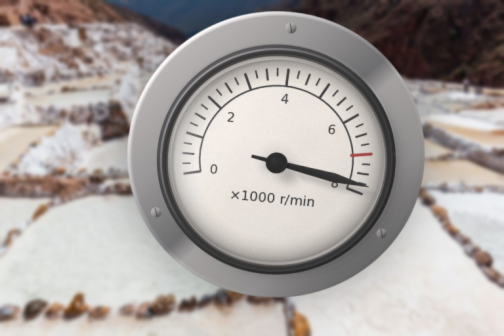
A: 7750; rpm
